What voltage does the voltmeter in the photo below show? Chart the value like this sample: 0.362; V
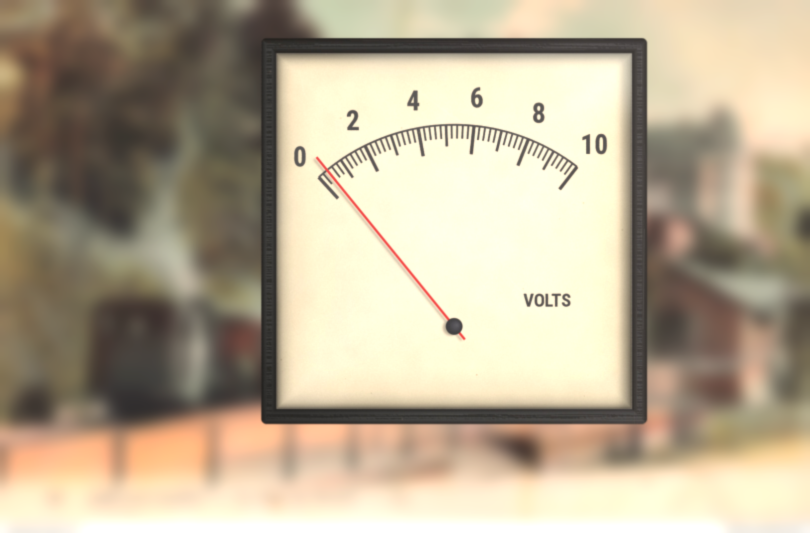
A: 0.4; V
